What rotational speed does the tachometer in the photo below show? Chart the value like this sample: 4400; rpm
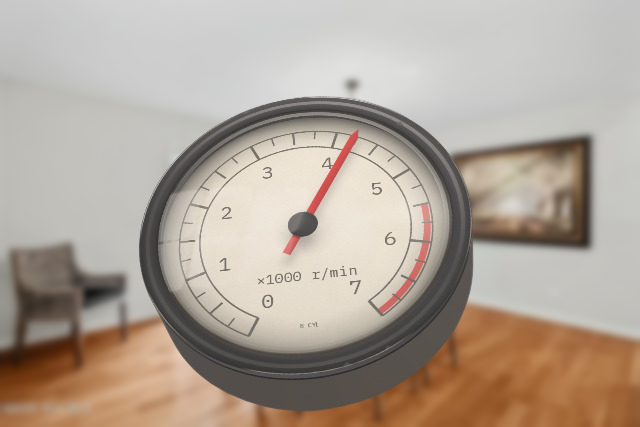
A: 4250; rpm
